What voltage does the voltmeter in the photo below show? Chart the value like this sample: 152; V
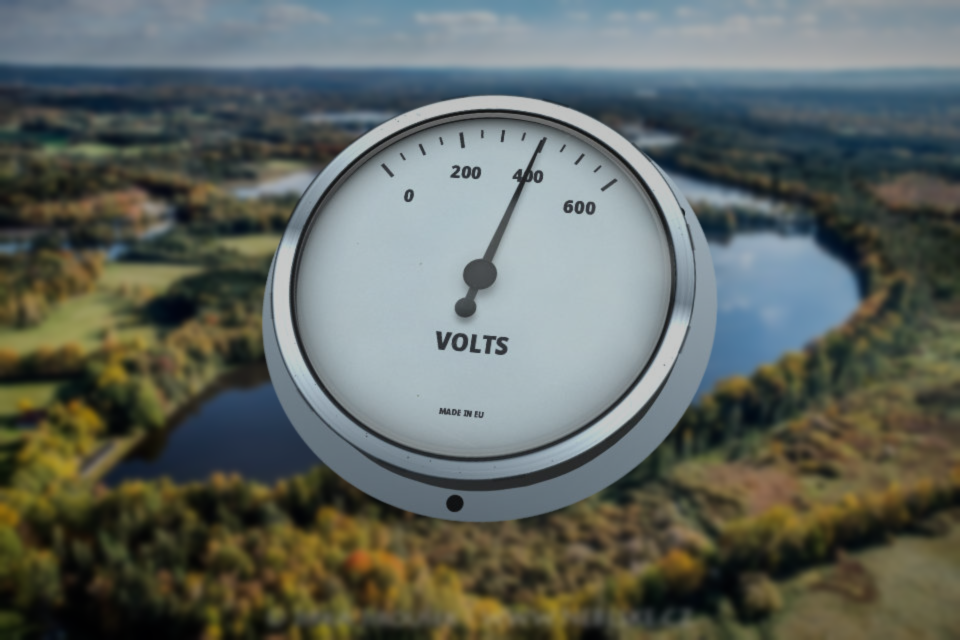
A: 400; V
